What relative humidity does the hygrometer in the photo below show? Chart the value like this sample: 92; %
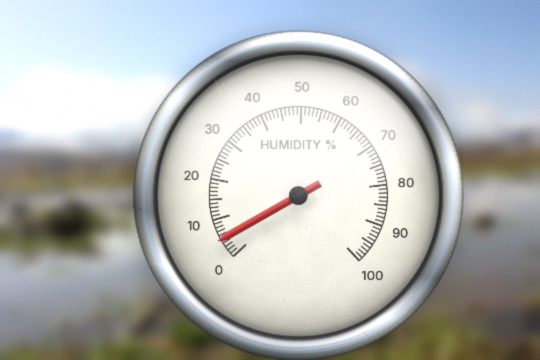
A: 5; %
